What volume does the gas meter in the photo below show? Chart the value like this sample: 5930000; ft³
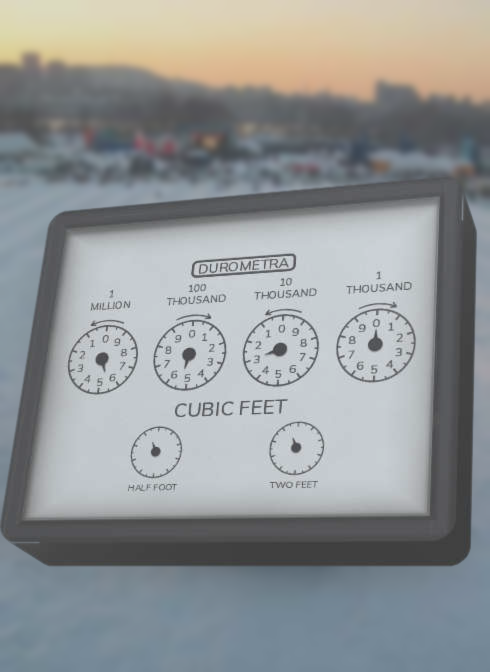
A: 553000; ft³
